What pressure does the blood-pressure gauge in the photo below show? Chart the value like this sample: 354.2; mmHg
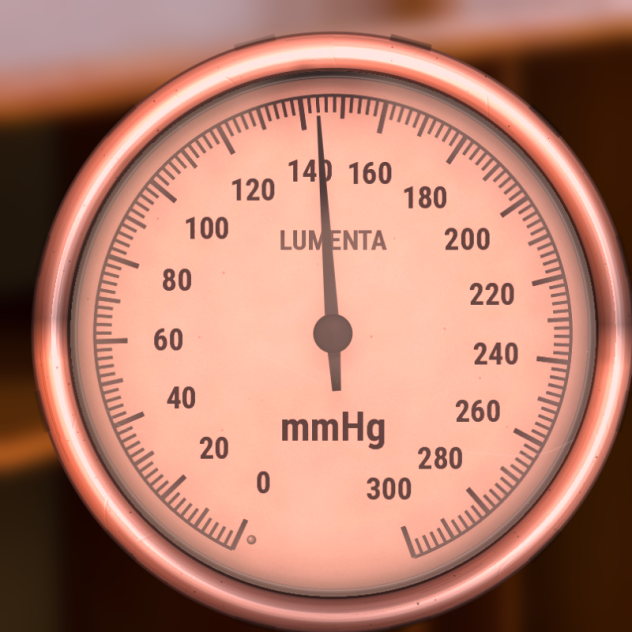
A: 144; mmHg
